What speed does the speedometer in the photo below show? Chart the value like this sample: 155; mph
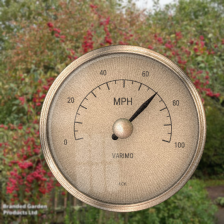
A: 70; mph
